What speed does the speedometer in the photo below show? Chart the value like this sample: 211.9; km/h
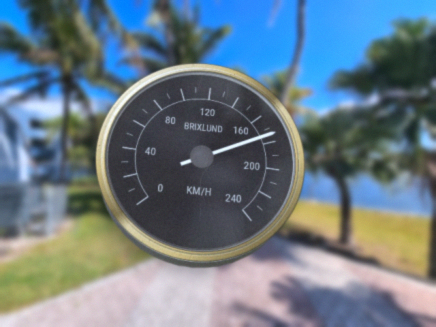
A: 175; km/h
